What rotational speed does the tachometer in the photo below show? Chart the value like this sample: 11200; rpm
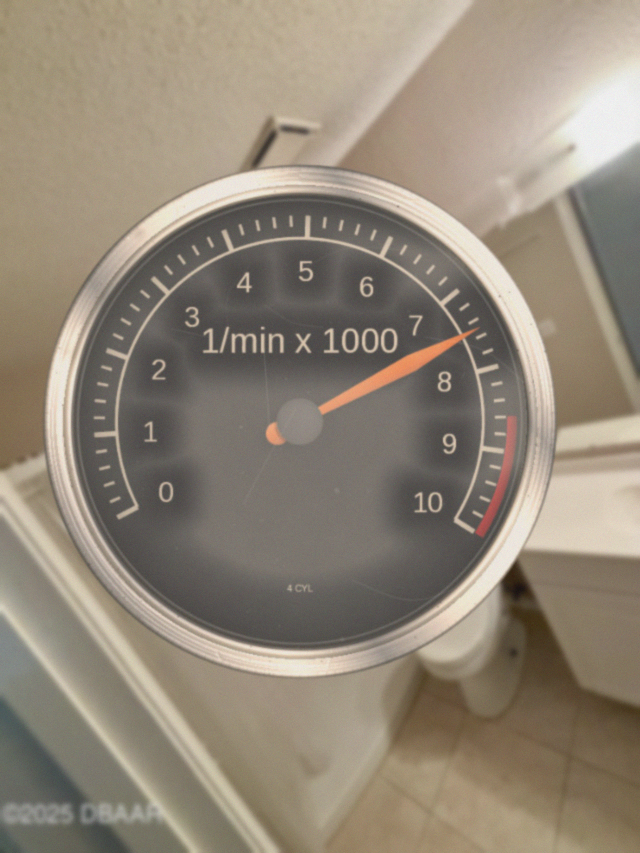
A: 7500; rpm
